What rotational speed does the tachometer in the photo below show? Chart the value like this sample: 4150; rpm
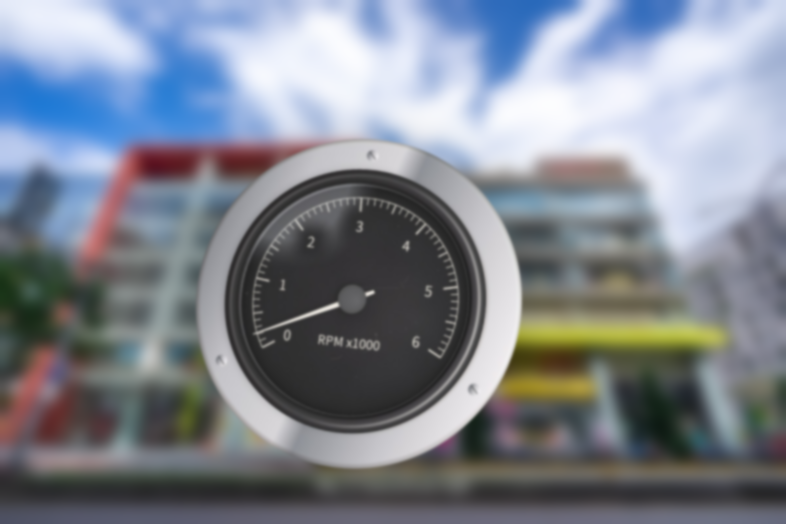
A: 200; rpm
